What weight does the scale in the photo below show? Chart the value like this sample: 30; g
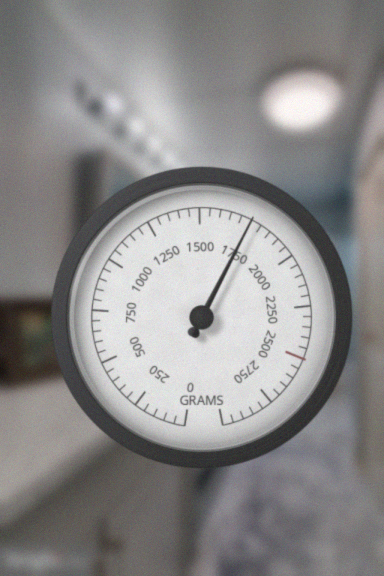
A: 1750; g
